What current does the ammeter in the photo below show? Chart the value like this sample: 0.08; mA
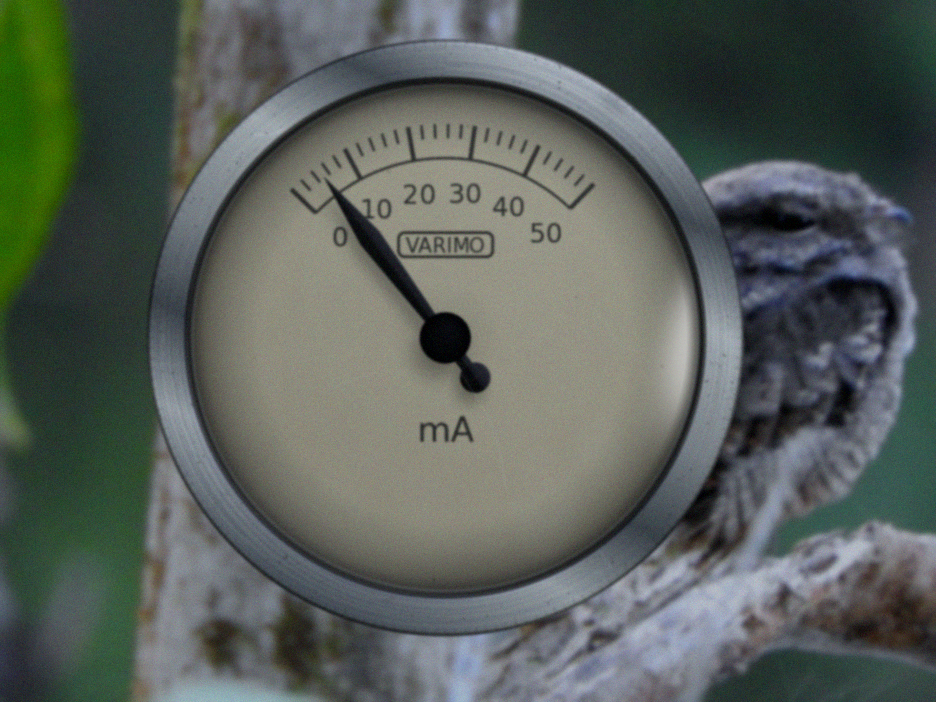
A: 5; mA
